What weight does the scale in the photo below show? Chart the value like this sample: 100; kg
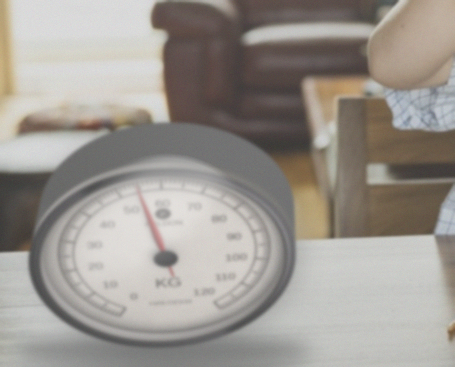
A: 55; kg
